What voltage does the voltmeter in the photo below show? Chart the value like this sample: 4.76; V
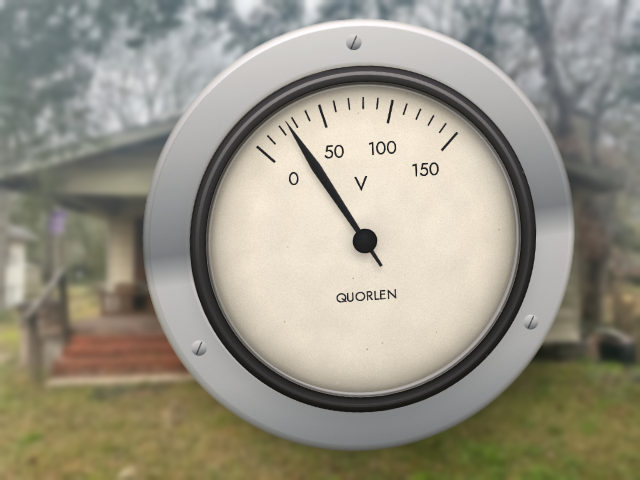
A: 25; V
